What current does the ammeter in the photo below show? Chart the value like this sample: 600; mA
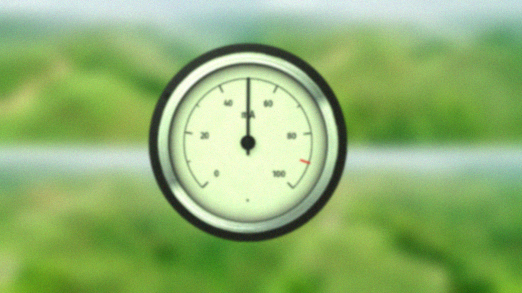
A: 50; mA
